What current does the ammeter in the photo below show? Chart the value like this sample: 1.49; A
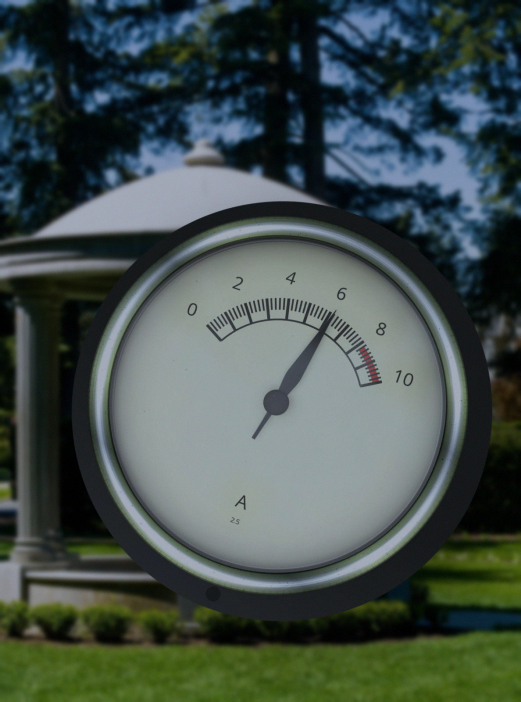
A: 6.2; A
